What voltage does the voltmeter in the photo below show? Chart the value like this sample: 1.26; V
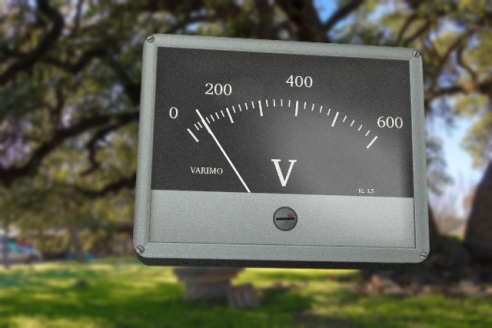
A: 100; V
